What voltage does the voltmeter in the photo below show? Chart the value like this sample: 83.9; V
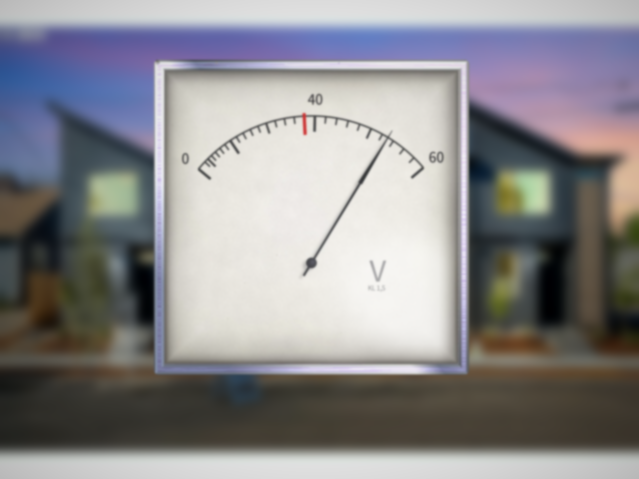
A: 53; V
